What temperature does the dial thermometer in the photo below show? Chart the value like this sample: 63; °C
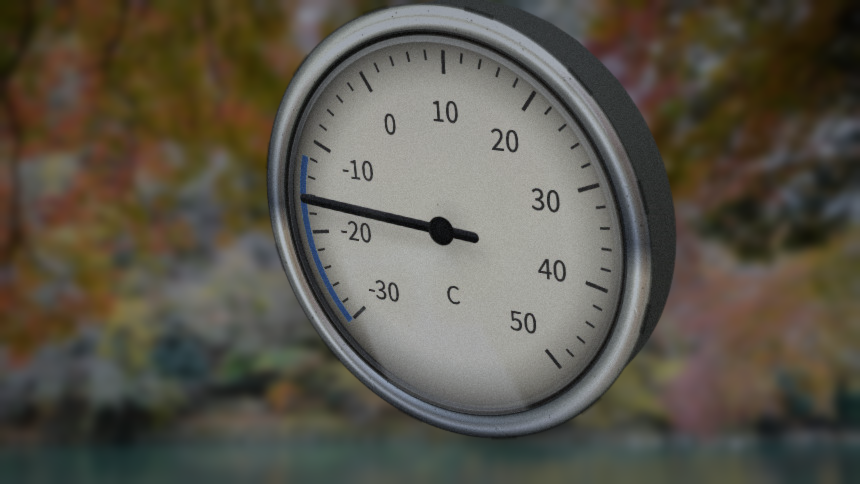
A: -16; °C
